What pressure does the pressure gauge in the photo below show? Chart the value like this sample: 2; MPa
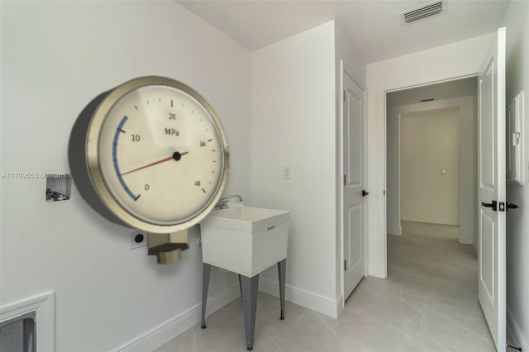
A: 4; MPa
